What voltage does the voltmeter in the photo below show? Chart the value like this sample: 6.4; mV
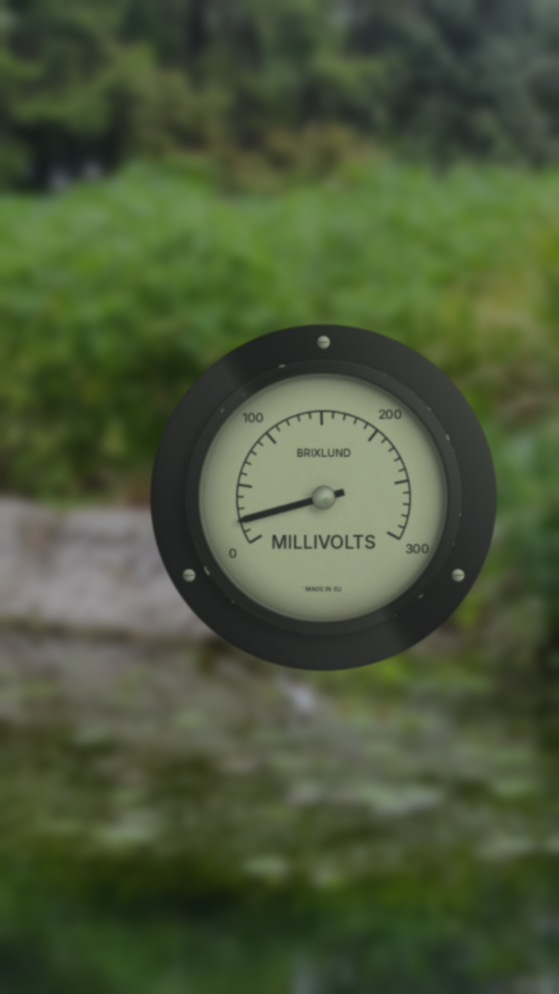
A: 20; mV
